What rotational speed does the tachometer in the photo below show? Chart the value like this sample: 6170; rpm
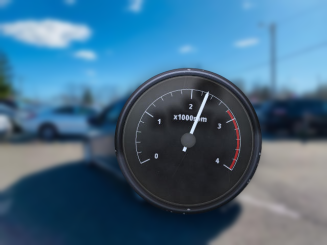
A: 2300; rpm
